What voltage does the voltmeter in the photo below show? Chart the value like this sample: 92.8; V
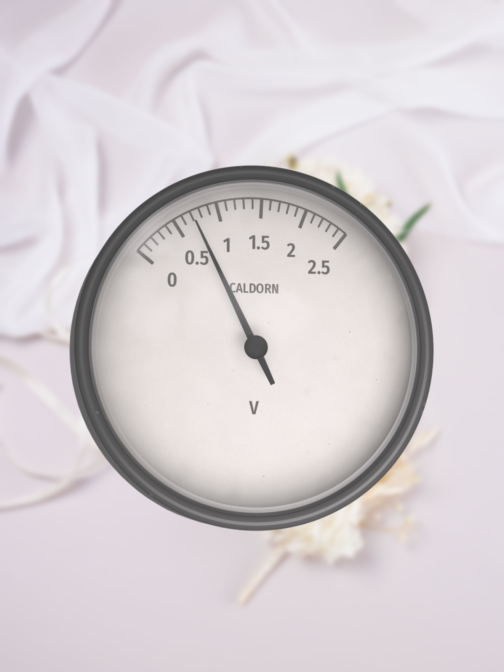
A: 0.7; V
